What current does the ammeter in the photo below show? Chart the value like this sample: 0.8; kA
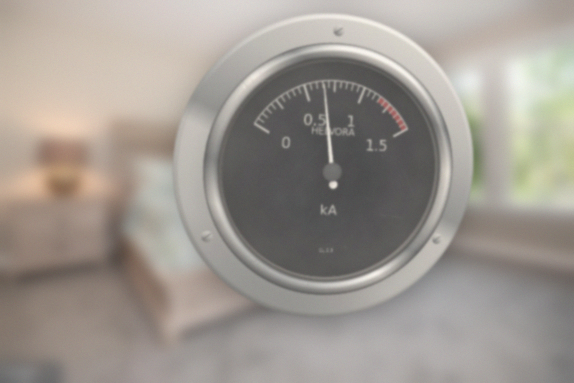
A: 0.65; kA
